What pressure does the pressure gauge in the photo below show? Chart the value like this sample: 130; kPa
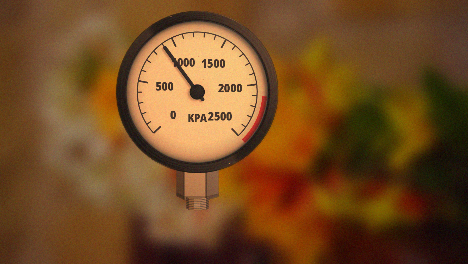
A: 900; kPa
